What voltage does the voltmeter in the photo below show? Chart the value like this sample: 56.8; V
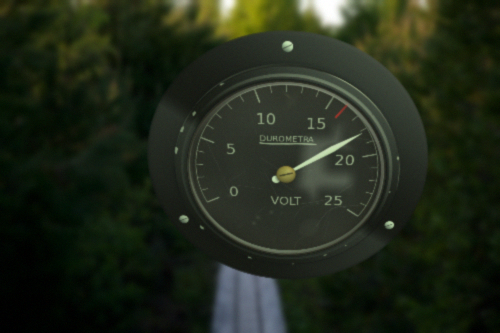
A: 18; V
